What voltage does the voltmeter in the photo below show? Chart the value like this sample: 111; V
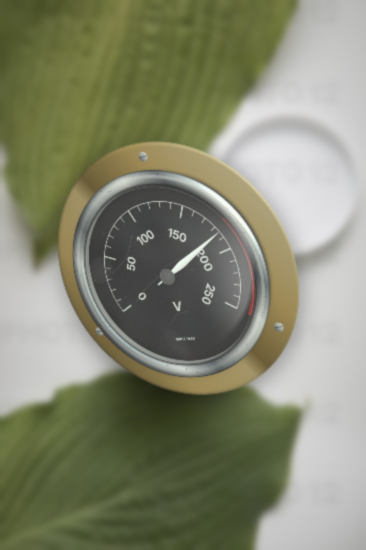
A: 185; V
